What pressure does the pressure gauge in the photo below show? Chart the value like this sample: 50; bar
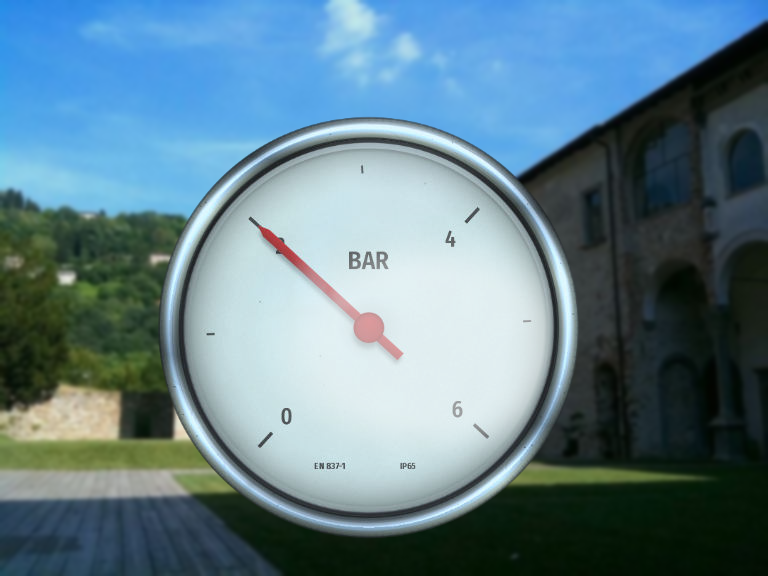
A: 2; bar
